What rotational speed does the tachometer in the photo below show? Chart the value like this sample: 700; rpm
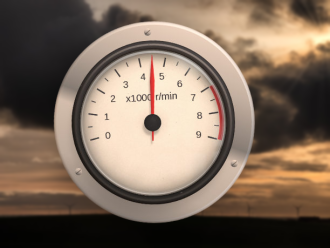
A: 4500; rpm
